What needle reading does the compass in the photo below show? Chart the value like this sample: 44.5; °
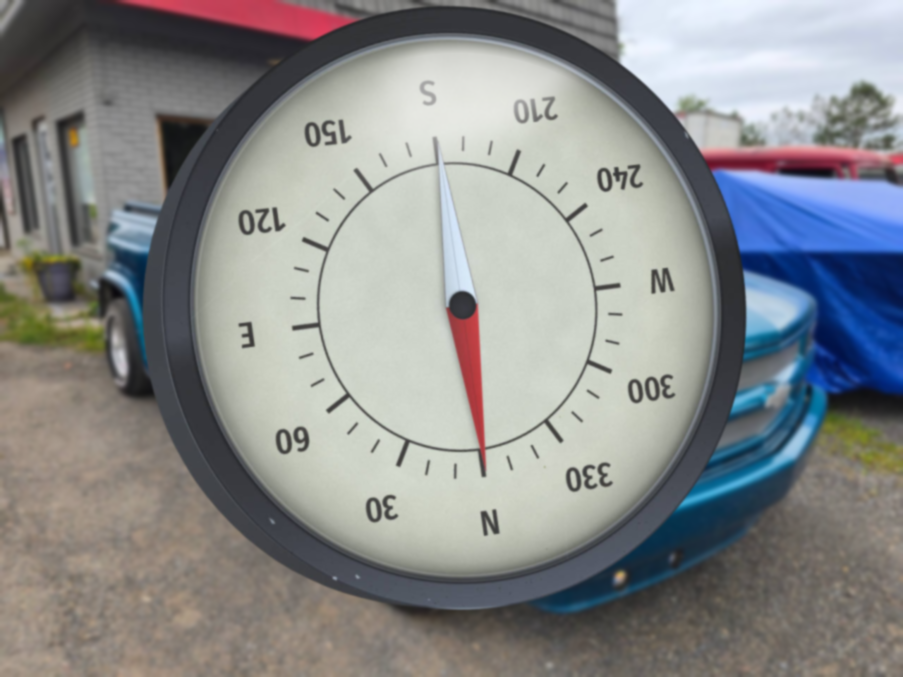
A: 0; °
